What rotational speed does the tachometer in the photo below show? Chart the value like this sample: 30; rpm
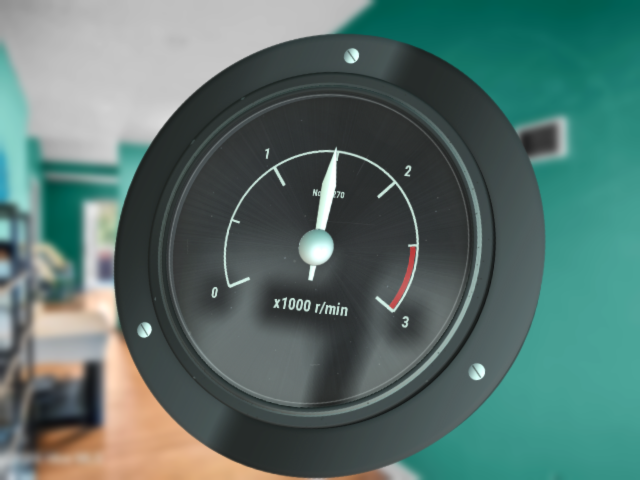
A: 1500; rpm
